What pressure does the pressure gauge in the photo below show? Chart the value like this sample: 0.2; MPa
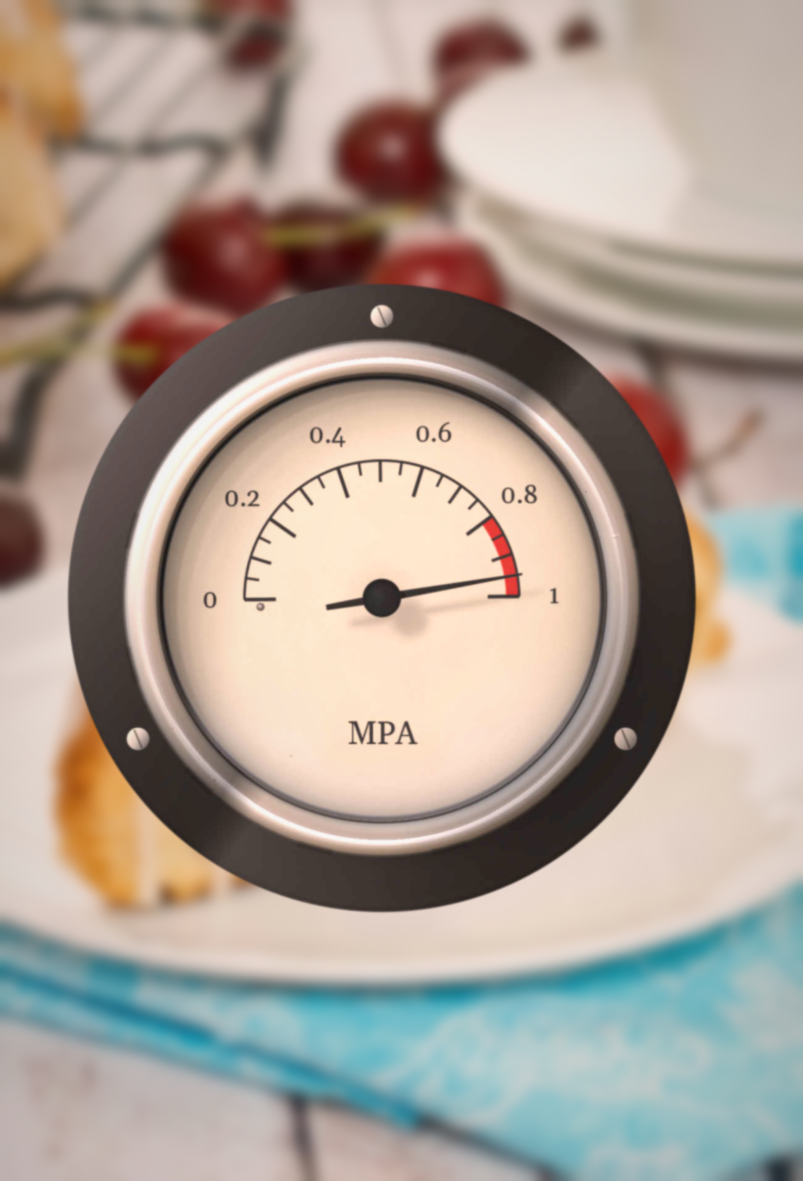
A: 0.95; MPa
